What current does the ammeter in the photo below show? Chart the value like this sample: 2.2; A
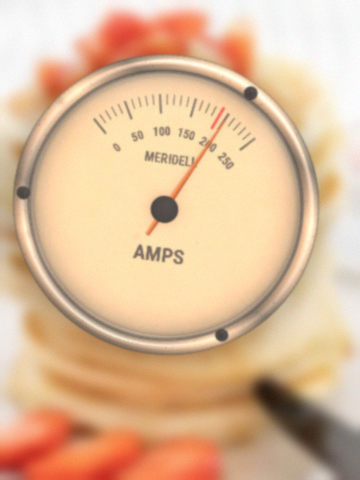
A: 200; A
